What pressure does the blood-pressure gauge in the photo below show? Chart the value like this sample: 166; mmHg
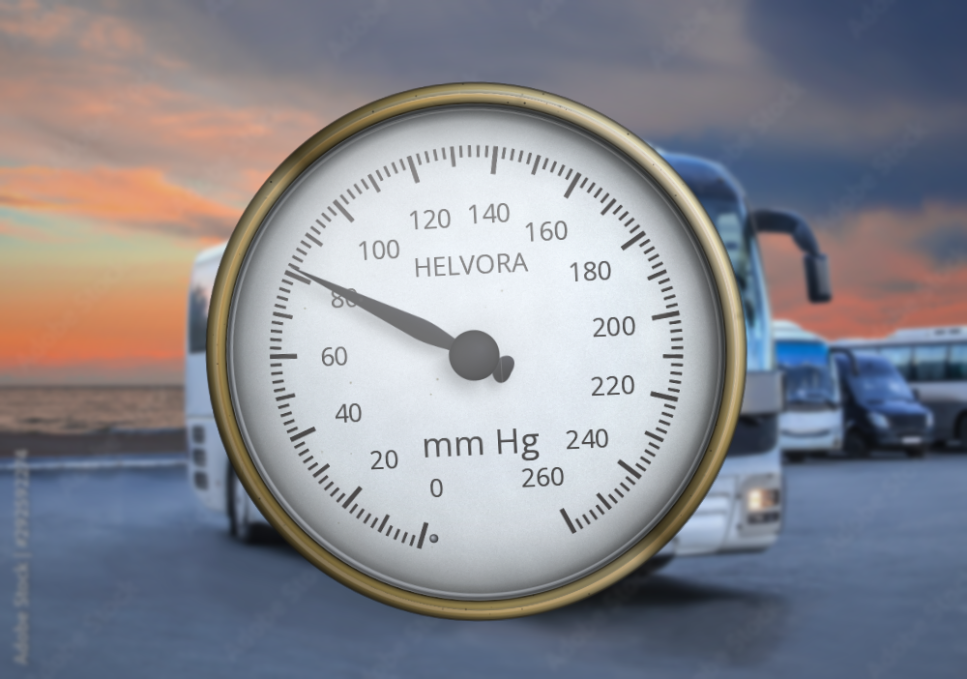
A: 82; mmHg
